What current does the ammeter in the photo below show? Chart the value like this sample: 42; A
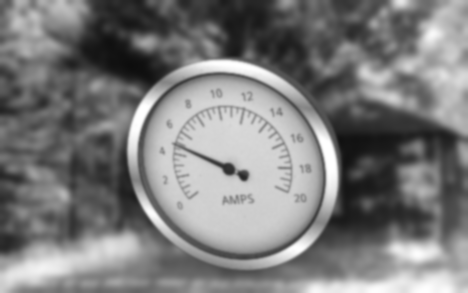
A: 5; A
